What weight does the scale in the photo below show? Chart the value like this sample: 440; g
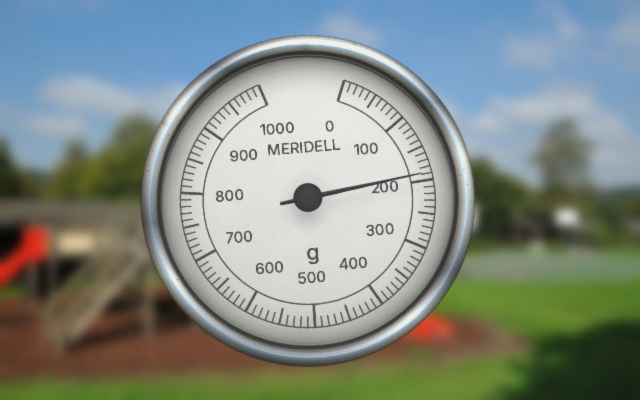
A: 190; g
